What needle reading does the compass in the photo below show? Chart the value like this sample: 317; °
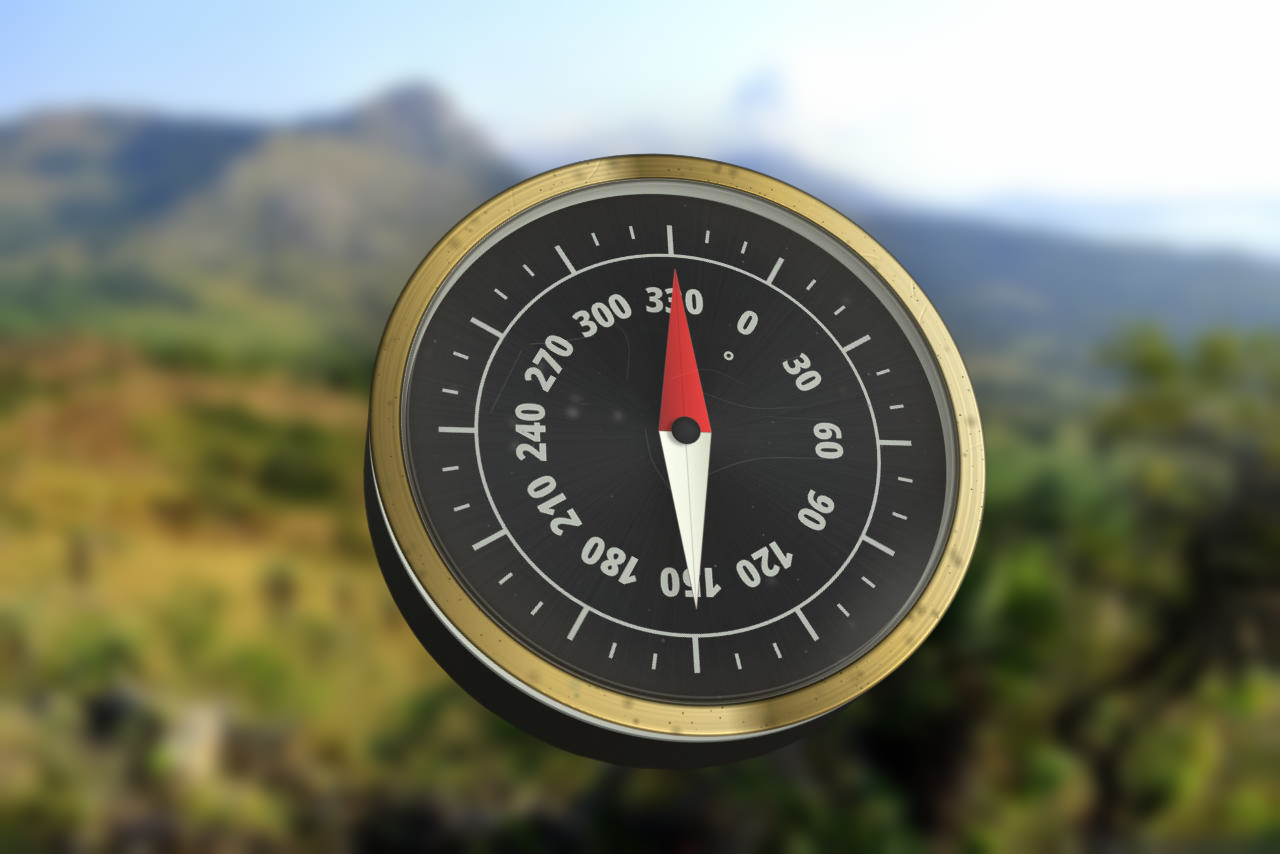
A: 330; °
